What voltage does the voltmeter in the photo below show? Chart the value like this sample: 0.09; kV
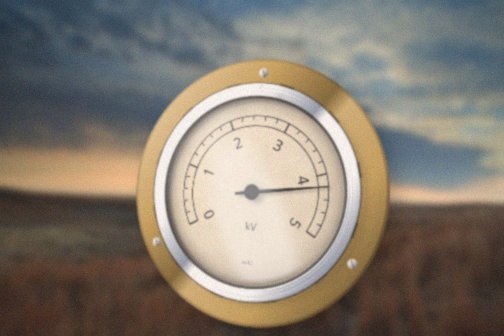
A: 4.2; kV
